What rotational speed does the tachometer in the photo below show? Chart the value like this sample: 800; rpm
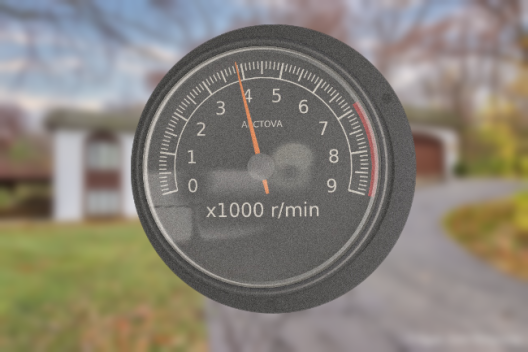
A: 3900; rpm
